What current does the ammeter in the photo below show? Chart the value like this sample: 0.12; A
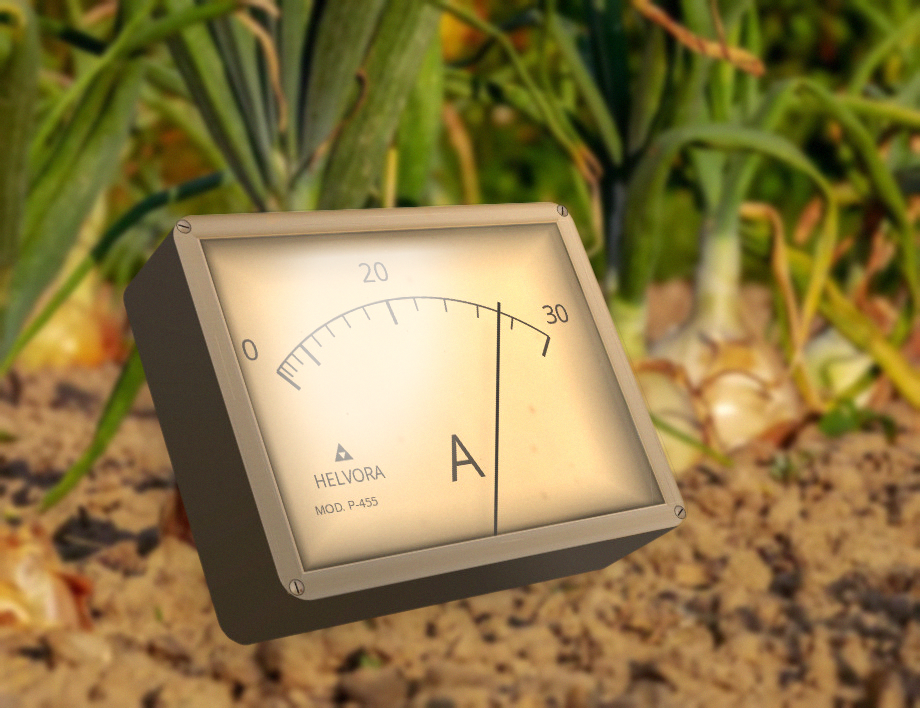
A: 27; A
